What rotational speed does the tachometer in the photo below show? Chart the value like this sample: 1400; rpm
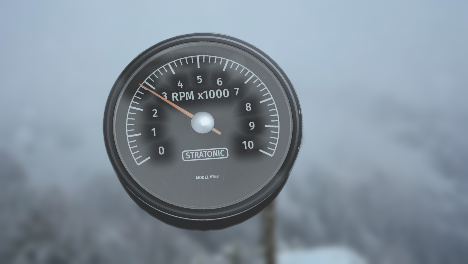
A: 2800; rpm
